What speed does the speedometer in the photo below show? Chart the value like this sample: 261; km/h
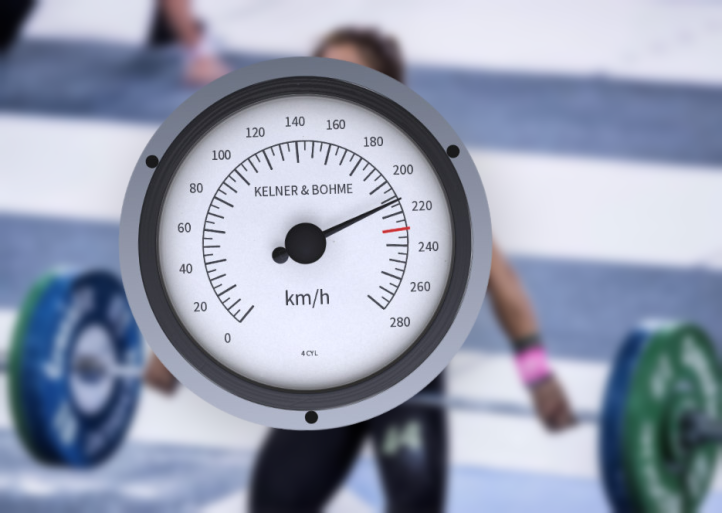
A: 212.5; km/h
